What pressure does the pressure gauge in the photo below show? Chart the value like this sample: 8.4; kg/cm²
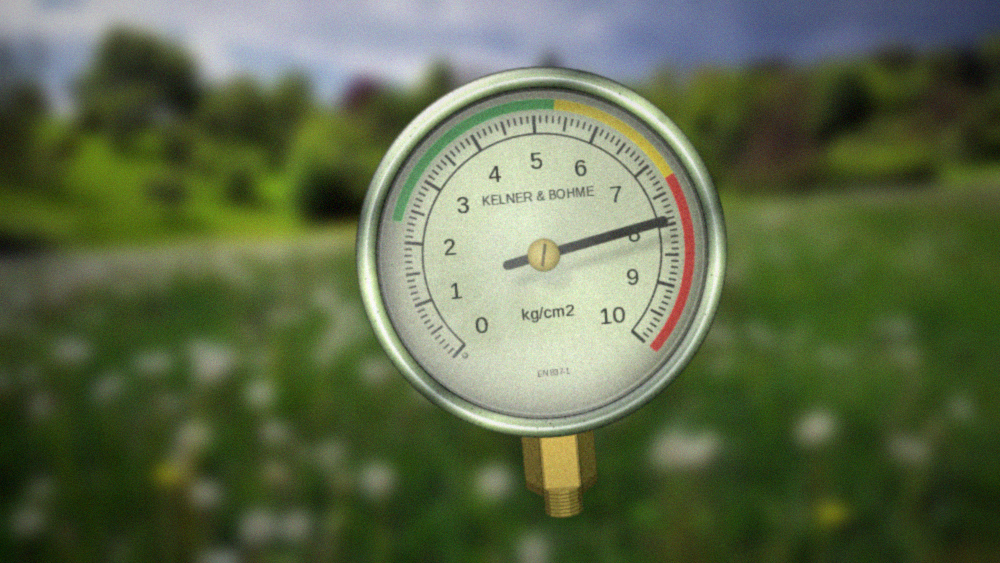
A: 7.9; kg/cm²
